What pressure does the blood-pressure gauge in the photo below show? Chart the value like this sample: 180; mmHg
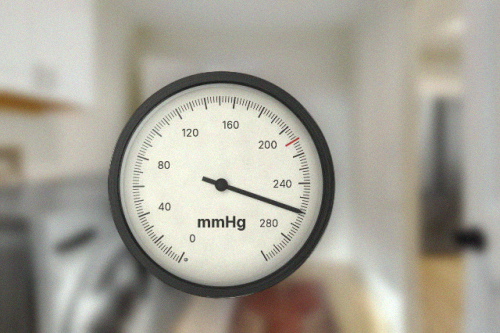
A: 260; mmHg
